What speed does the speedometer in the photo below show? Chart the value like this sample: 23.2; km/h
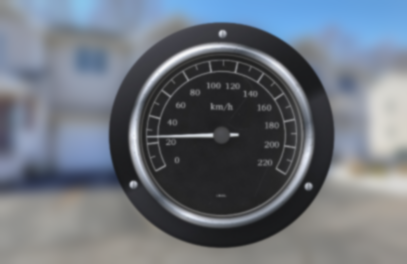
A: 25; km/h
